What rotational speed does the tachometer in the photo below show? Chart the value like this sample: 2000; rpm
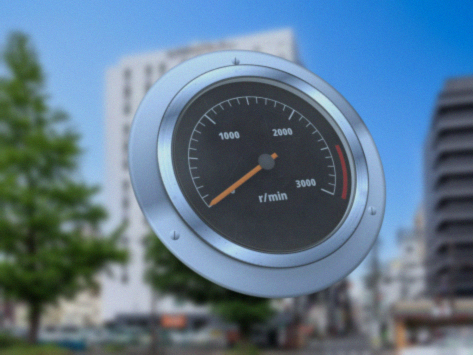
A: 0; rpm
